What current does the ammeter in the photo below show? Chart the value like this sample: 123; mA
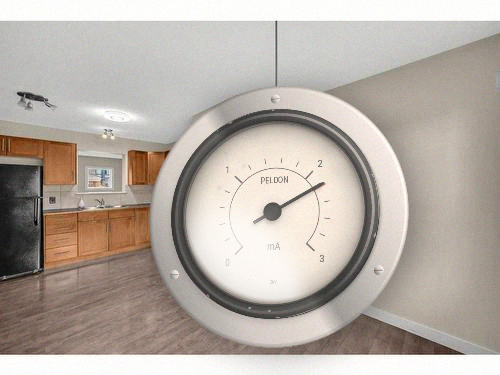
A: 2.2; mA
